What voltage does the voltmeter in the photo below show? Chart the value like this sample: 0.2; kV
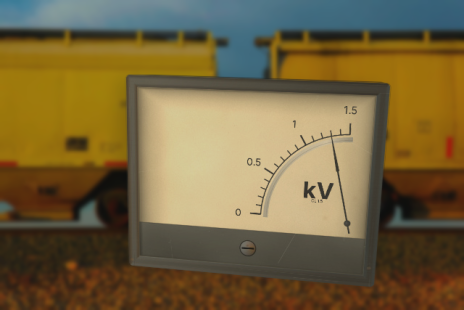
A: 1.3; kV
